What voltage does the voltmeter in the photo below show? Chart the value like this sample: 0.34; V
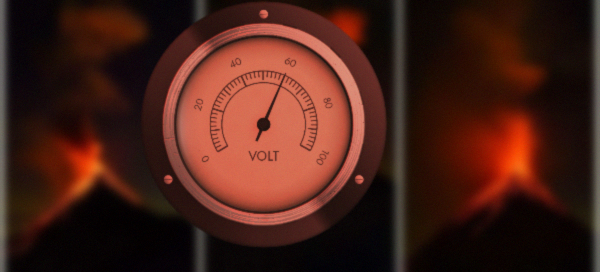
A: 60; V
